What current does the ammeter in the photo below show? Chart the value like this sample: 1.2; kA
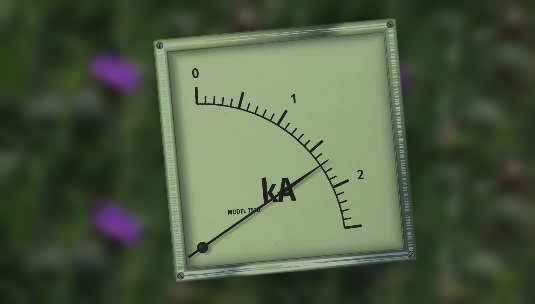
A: 1.7; kA
